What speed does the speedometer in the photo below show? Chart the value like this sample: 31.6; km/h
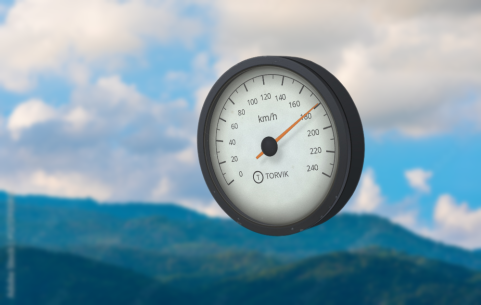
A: 180; km/h
